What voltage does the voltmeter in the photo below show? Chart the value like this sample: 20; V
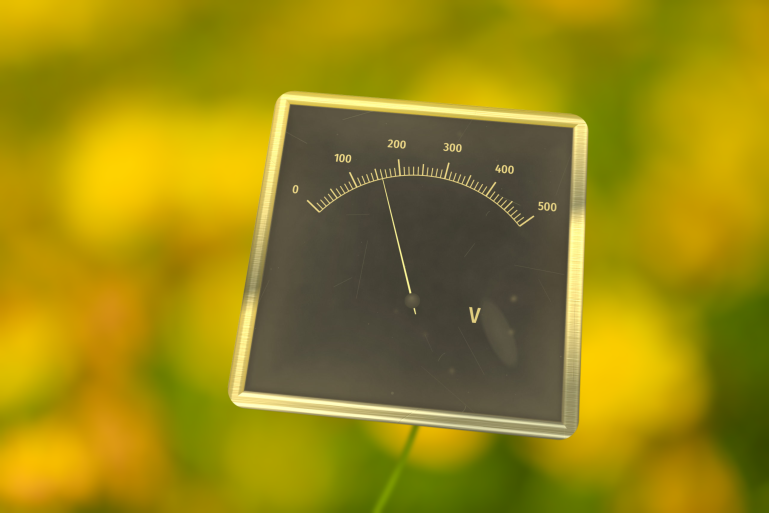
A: 160; V
